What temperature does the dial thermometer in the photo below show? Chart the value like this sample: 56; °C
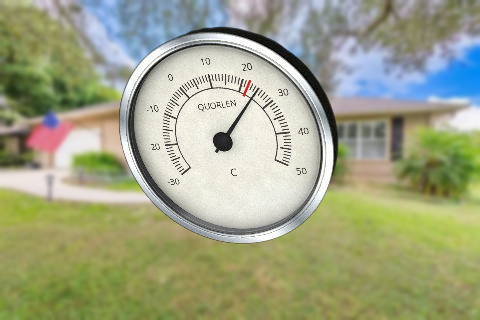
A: 25; °C
